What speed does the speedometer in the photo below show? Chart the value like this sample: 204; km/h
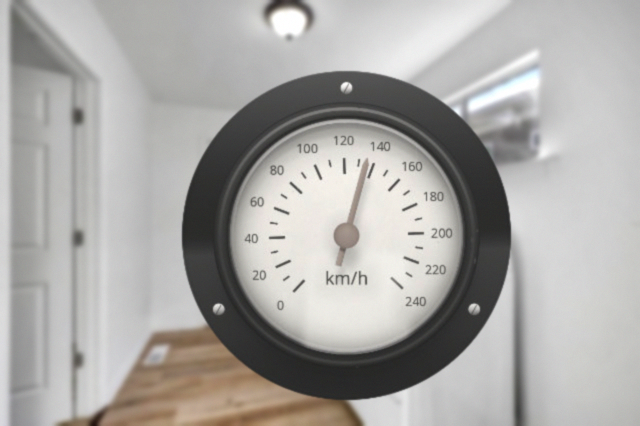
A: 135; km/h
